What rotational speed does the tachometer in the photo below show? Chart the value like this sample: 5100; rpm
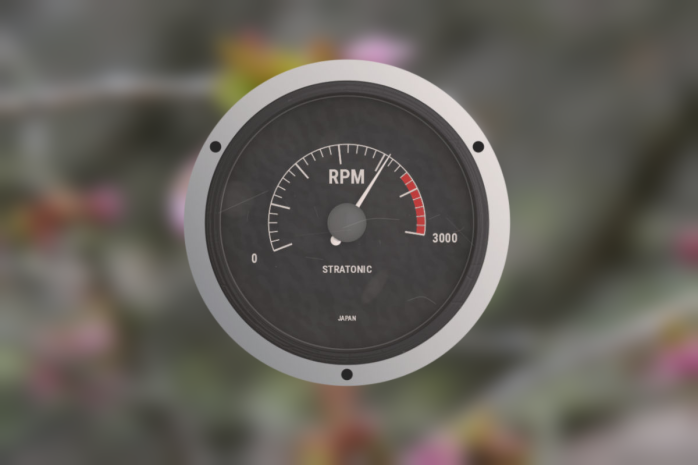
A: 2050; rpm
